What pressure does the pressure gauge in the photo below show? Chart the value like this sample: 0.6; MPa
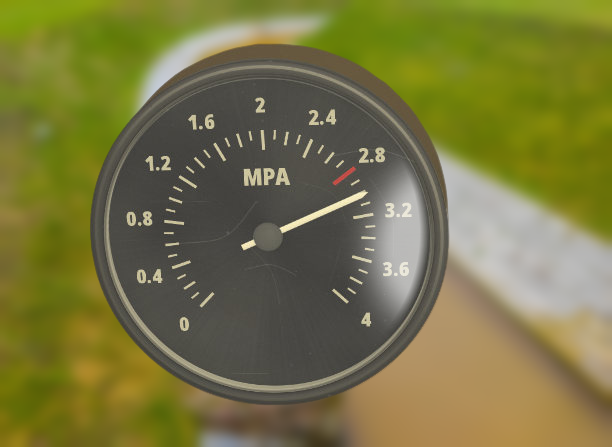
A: 3; MPa
